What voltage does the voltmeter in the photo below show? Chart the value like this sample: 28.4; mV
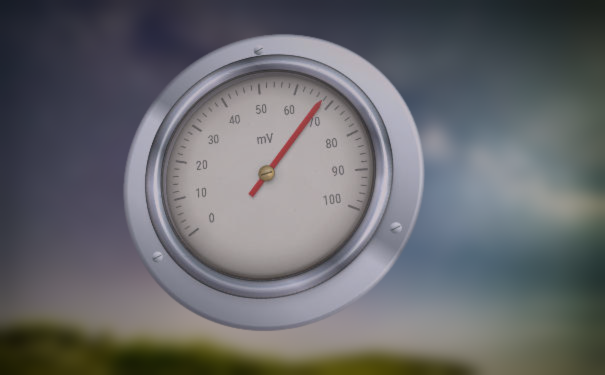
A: 68; mV
